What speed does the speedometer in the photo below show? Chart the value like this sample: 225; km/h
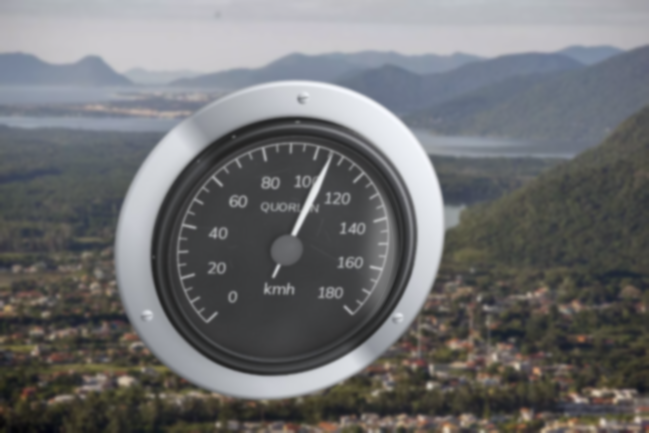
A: 105; km/h
